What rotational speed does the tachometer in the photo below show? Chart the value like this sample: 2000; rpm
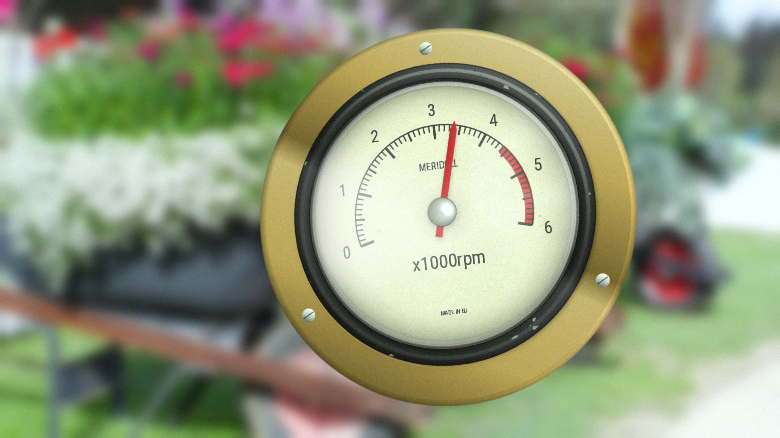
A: 3400; rpm
